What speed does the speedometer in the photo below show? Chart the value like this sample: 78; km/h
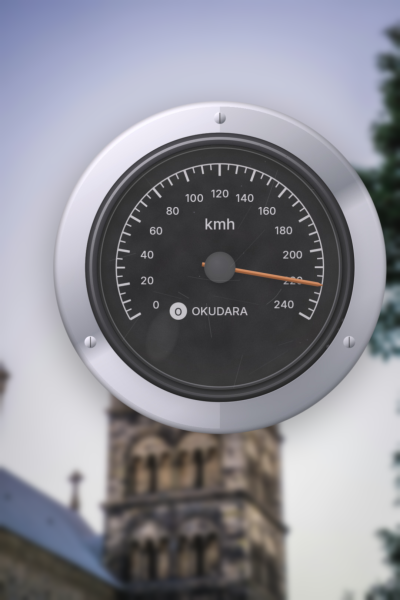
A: 220; km/h
